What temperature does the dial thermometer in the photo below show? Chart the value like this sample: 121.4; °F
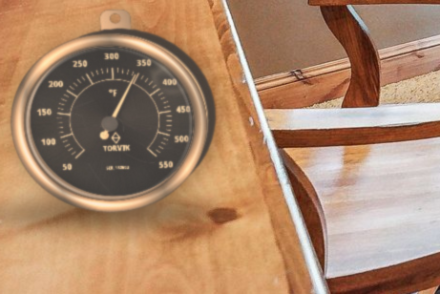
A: 350; °F
